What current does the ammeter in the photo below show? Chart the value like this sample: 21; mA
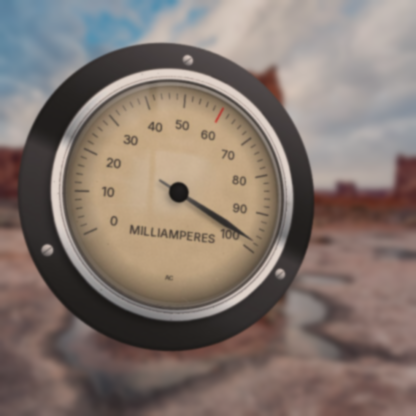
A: 98; mA
